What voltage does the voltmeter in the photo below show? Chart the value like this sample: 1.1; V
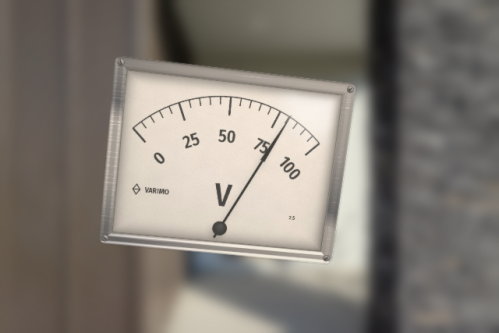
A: 80; V
